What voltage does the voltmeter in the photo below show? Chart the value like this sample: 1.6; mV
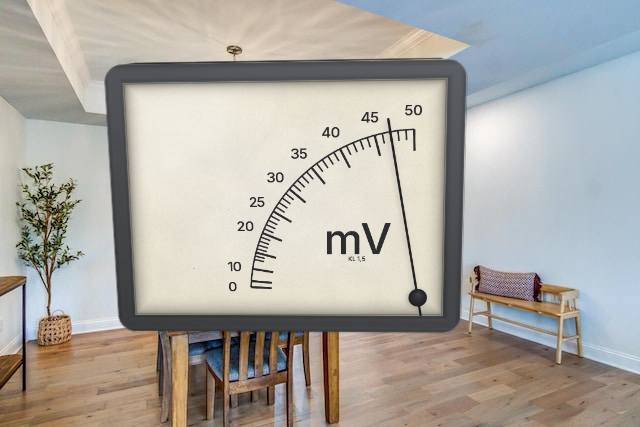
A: 47; mV
